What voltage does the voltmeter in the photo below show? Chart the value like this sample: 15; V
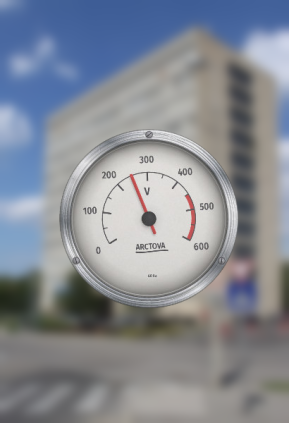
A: 250; V
